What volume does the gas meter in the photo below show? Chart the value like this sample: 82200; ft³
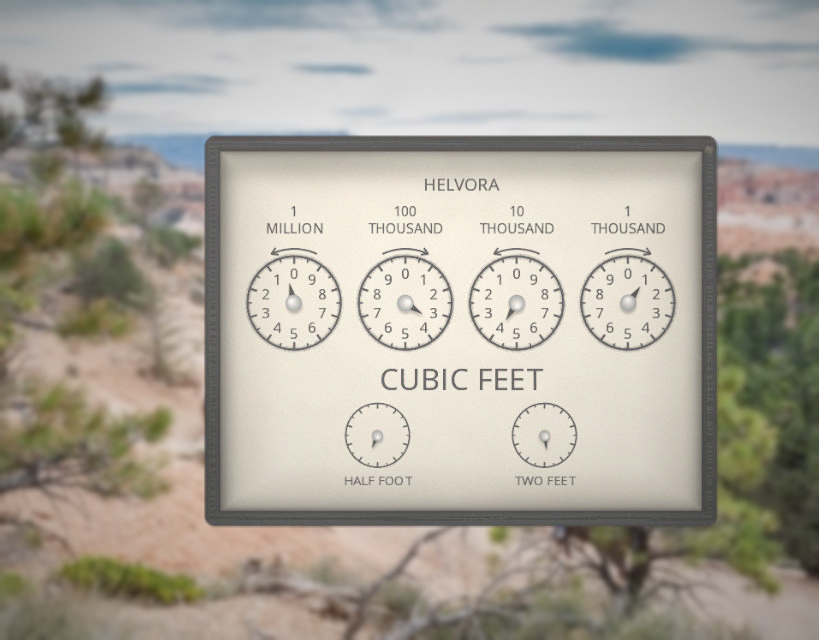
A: 34100; ft³
